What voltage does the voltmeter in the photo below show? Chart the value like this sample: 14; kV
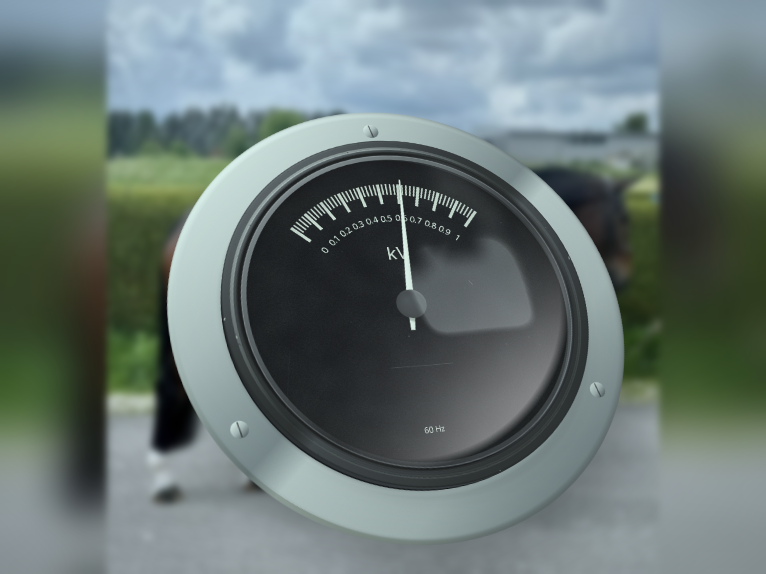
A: 0.6; kV
